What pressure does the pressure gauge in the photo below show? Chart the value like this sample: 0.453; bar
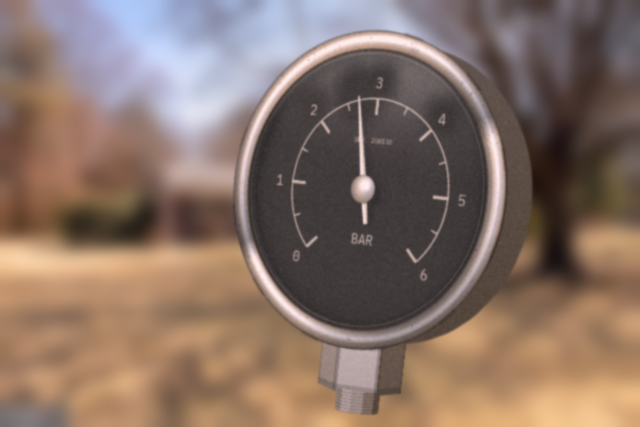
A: 2.75; bar
